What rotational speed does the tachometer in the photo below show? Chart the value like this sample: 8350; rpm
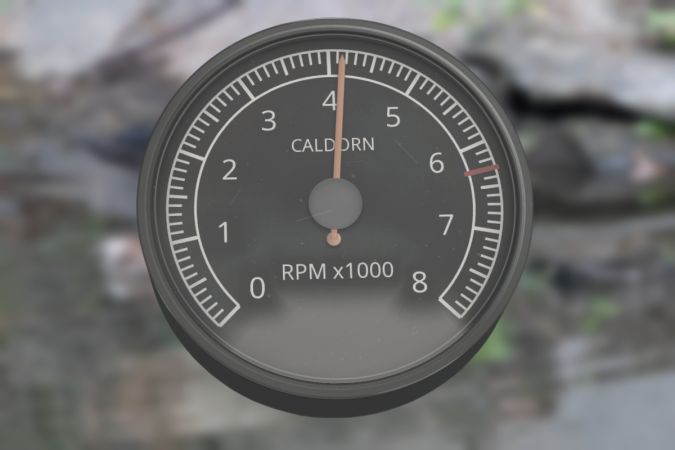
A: 4150; rpm
